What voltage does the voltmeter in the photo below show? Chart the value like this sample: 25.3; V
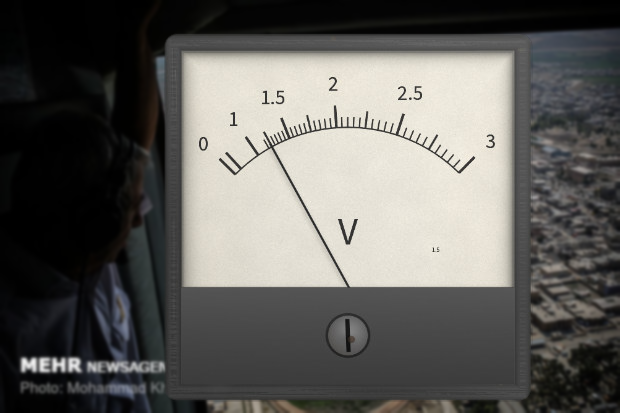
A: 1.25; V
